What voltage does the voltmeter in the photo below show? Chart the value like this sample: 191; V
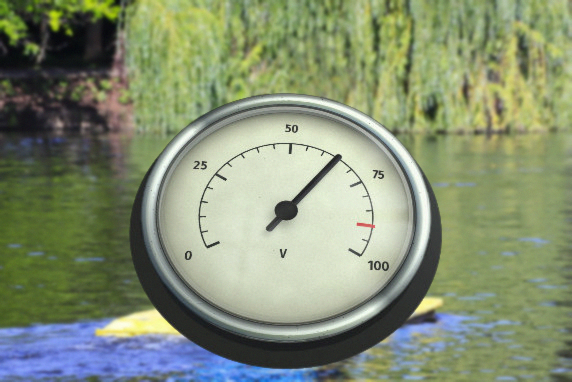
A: 65; V
